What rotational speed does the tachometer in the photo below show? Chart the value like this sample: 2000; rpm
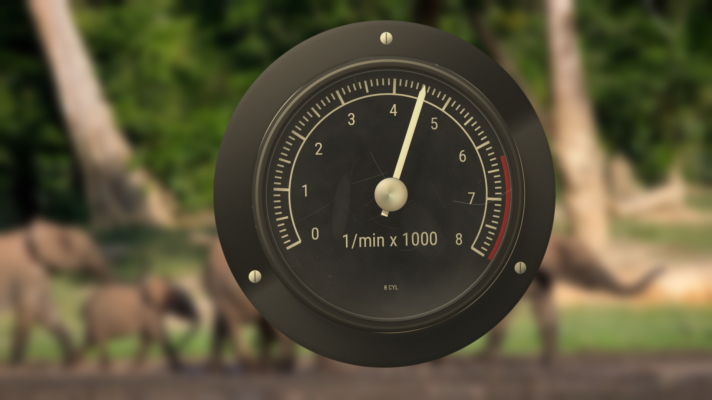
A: 4500; rpm
